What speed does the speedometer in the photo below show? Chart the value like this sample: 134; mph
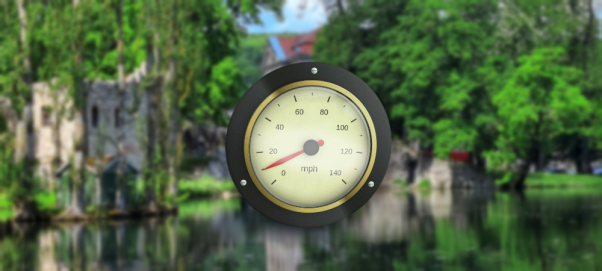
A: 10; mph
